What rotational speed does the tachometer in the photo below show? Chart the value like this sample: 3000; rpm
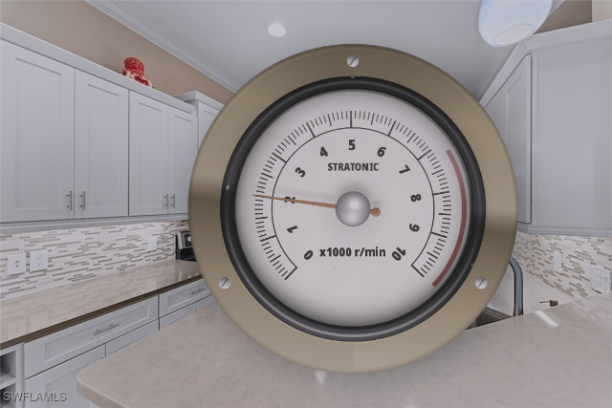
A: 2000; rpm
